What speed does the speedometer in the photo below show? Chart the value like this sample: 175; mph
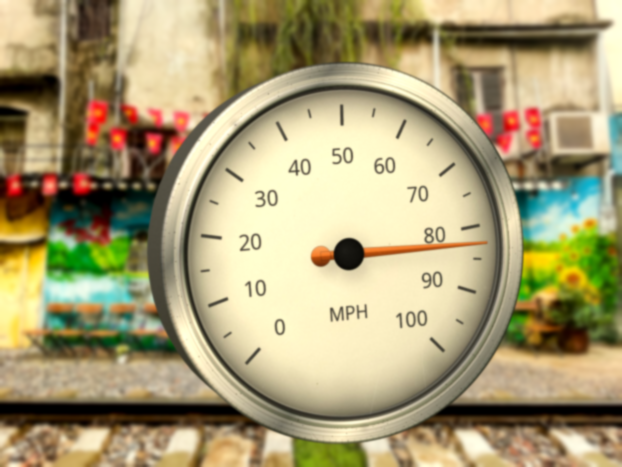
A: 82.5; mph
